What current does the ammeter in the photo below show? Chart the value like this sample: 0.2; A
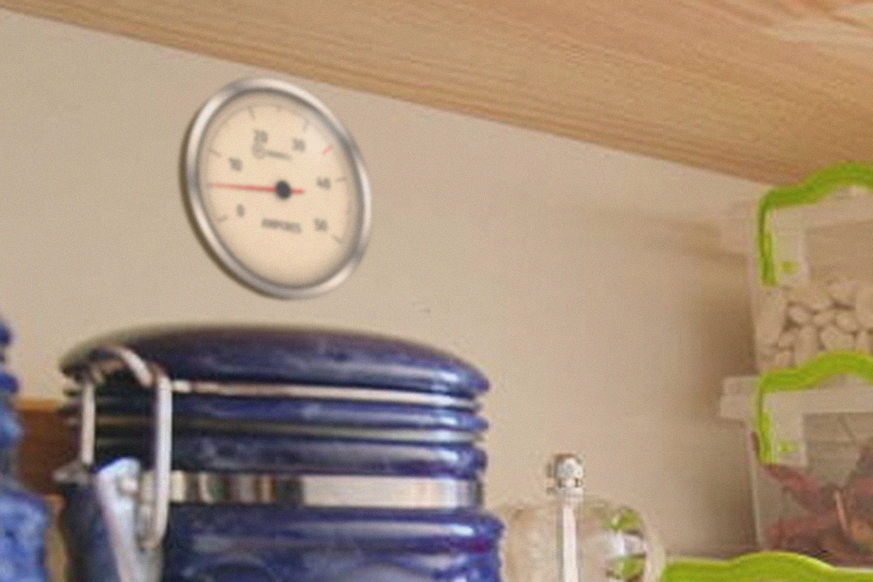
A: 5; A
